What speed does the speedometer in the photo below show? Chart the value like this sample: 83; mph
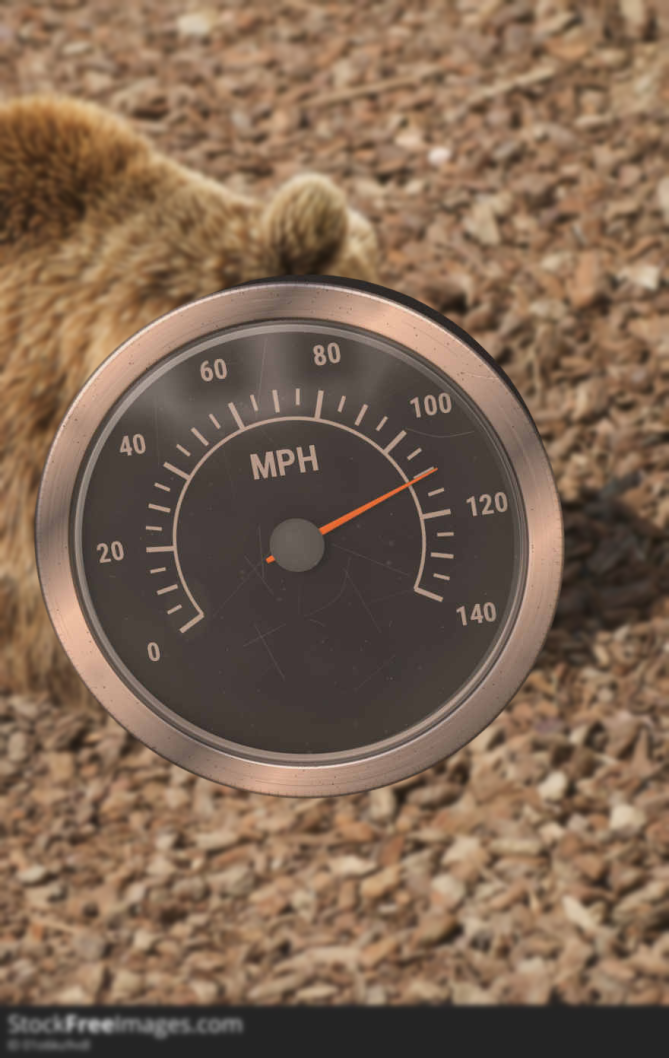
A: 110; mph
